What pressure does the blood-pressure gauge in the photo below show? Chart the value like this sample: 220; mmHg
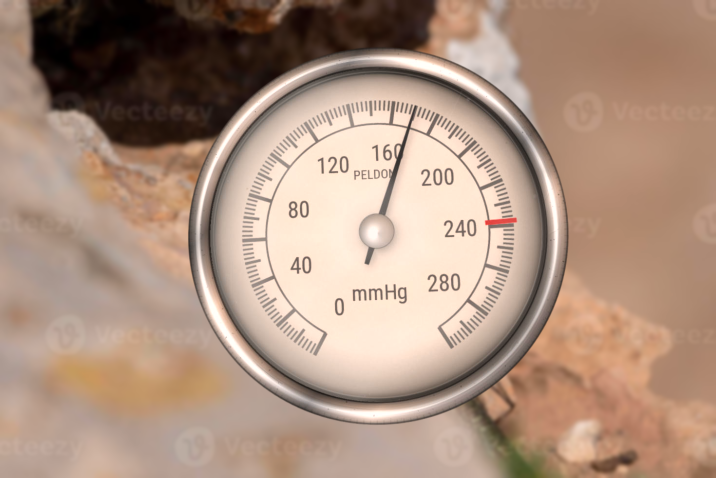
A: 170; mmHg
